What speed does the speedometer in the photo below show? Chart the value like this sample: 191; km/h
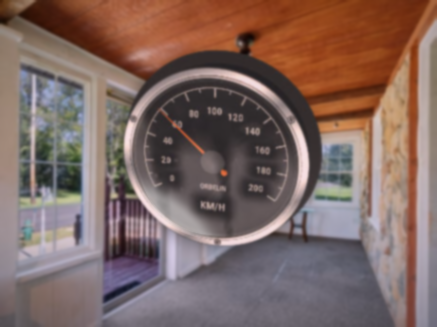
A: 60; km/h
